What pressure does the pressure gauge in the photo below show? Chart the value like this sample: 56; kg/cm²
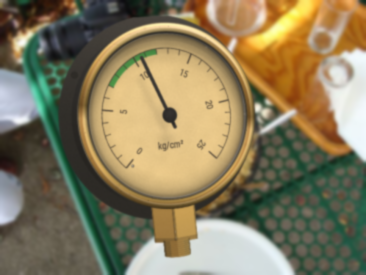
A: 10.5; kg/cm²
